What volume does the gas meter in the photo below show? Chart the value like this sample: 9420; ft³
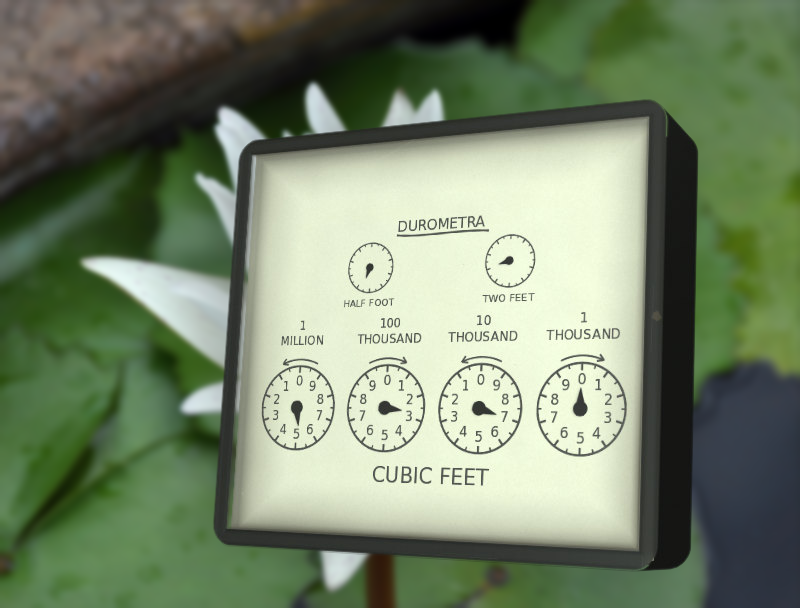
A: 527000; ft³
